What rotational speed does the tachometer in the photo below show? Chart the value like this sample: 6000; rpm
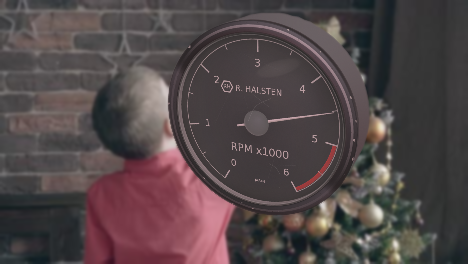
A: 4500; rpm
